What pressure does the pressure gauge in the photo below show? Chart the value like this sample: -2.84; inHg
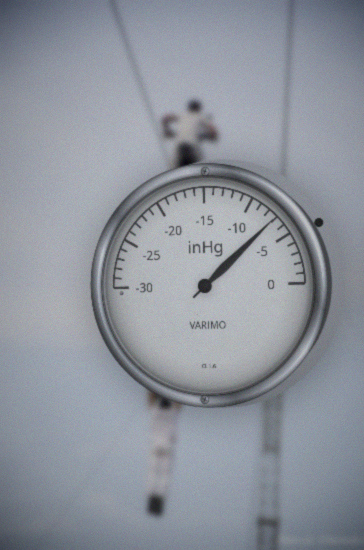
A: -7; inHg
